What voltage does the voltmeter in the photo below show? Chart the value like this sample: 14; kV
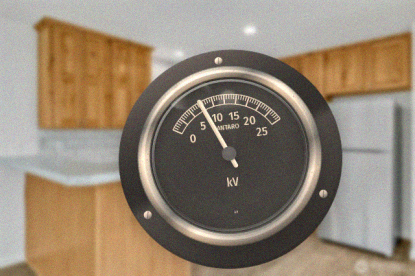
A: 7.5; kV
